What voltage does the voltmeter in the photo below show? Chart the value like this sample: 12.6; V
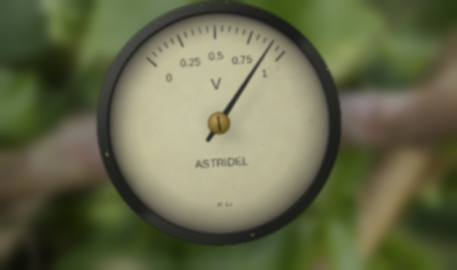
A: 0.9; V
